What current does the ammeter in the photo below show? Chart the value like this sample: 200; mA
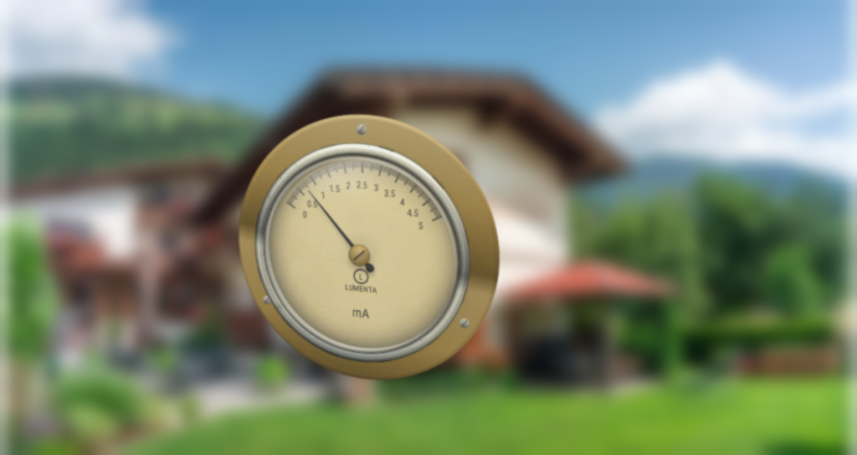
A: 0.75; mA
